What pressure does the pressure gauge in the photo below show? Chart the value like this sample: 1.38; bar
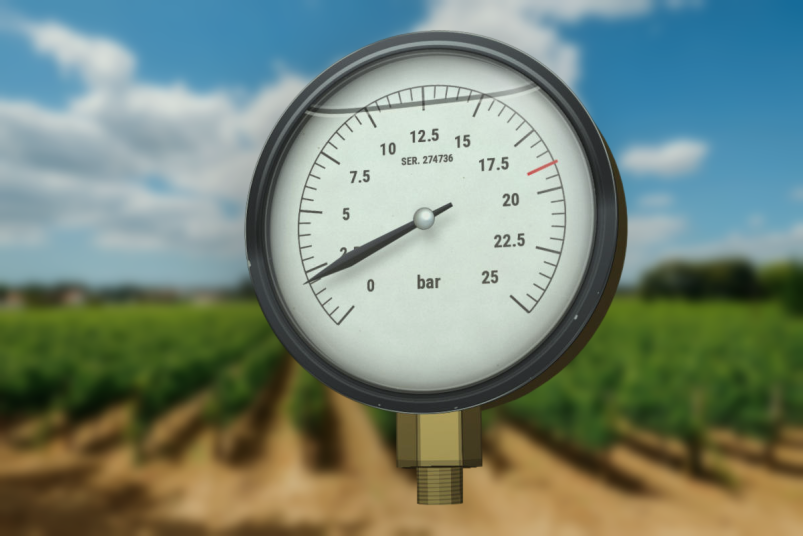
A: 2; bar
